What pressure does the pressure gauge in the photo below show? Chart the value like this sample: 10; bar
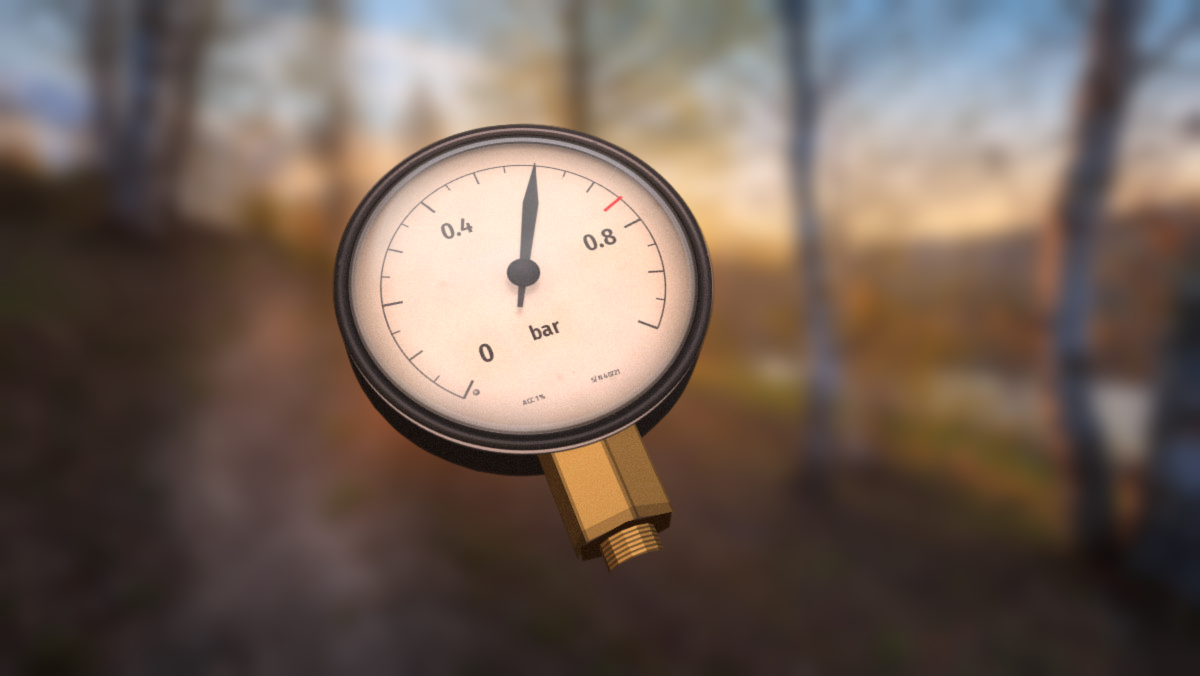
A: 0.6; bar
